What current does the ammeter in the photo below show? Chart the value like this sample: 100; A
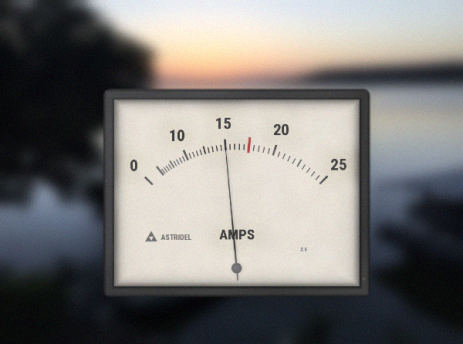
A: 15; A
